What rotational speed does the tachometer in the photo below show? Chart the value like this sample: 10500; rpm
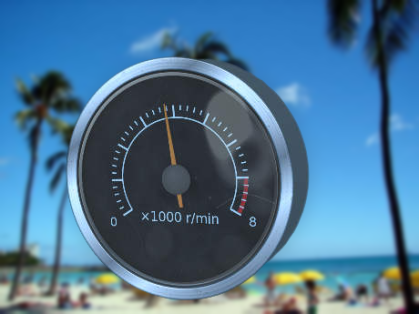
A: 3800; rpm
